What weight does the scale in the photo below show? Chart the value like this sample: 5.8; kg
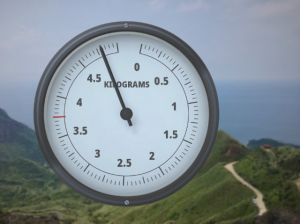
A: 4.8; kg
